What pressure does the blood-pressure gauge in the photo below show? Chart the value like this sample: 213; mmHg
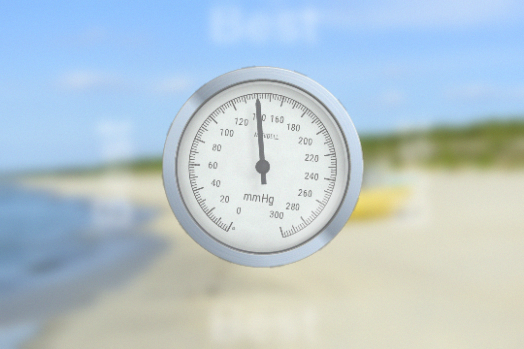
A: 140; mmHg
